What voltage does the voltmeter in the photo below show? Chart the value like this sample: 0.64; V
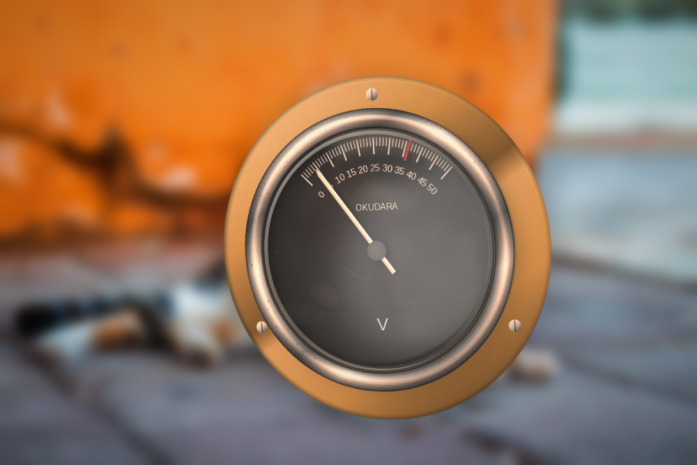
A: 5; V
